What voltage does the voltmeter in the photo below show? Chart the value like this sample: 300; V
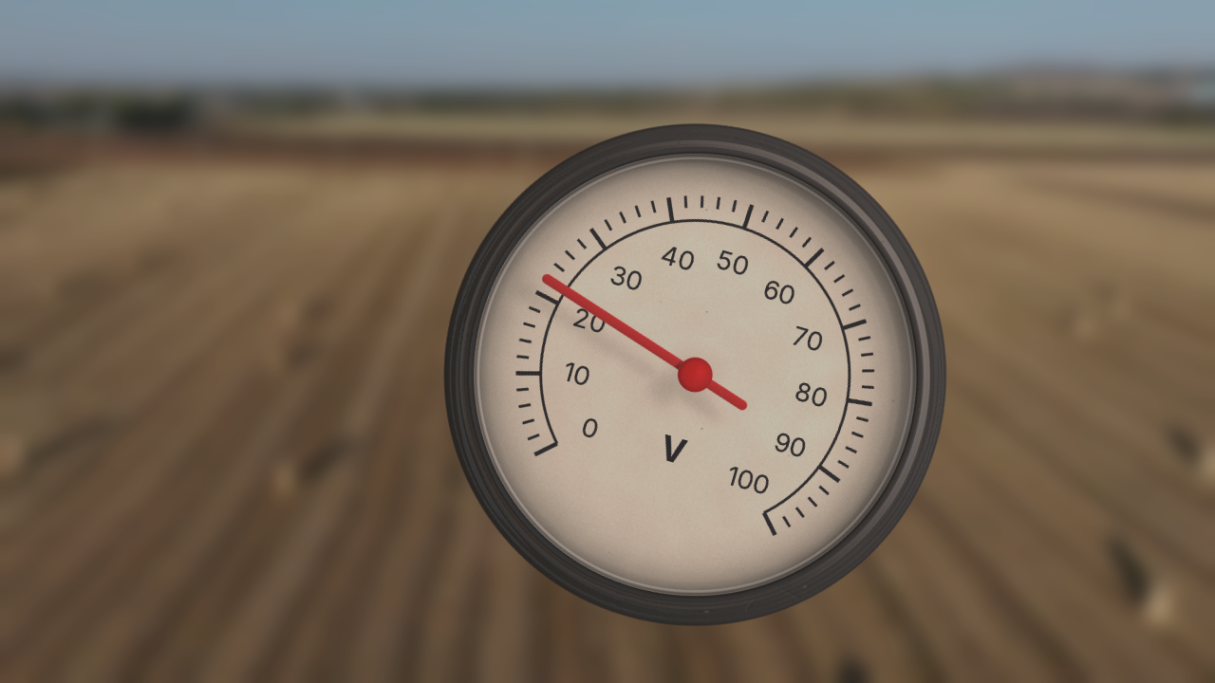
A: 22; V
